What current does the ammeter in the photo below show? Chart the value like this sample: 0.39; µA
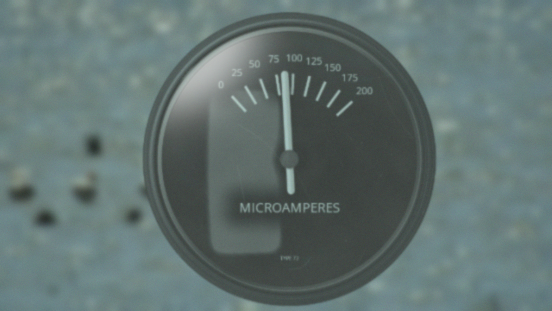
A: 87.5; µA
